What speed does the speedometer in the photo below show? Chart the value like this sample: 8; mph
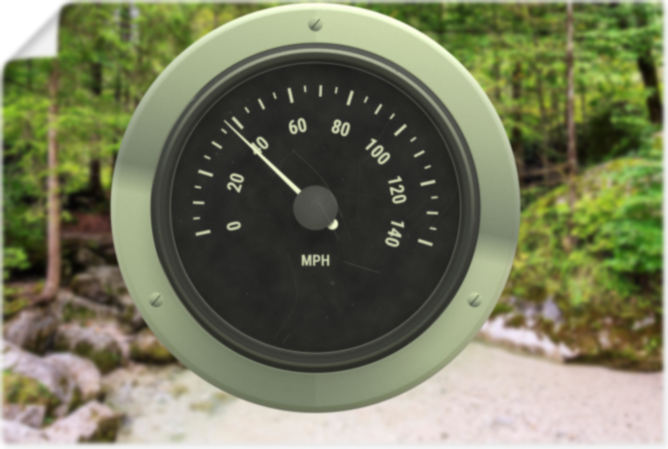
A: 37.5; mph
